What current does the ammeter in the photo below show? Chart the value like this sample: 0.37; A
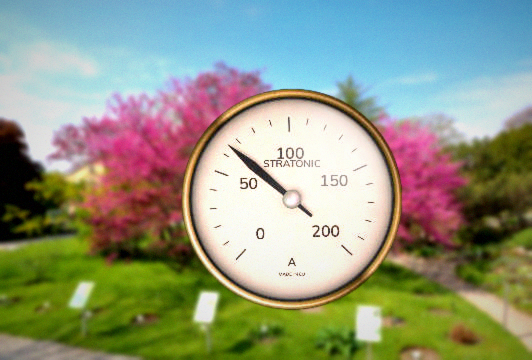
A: 65; A
